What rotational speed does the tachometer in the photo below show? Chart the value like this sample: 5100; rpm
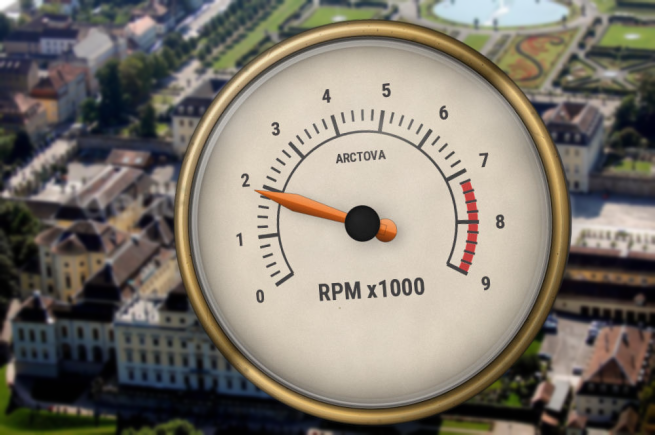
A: 1900; rpm
